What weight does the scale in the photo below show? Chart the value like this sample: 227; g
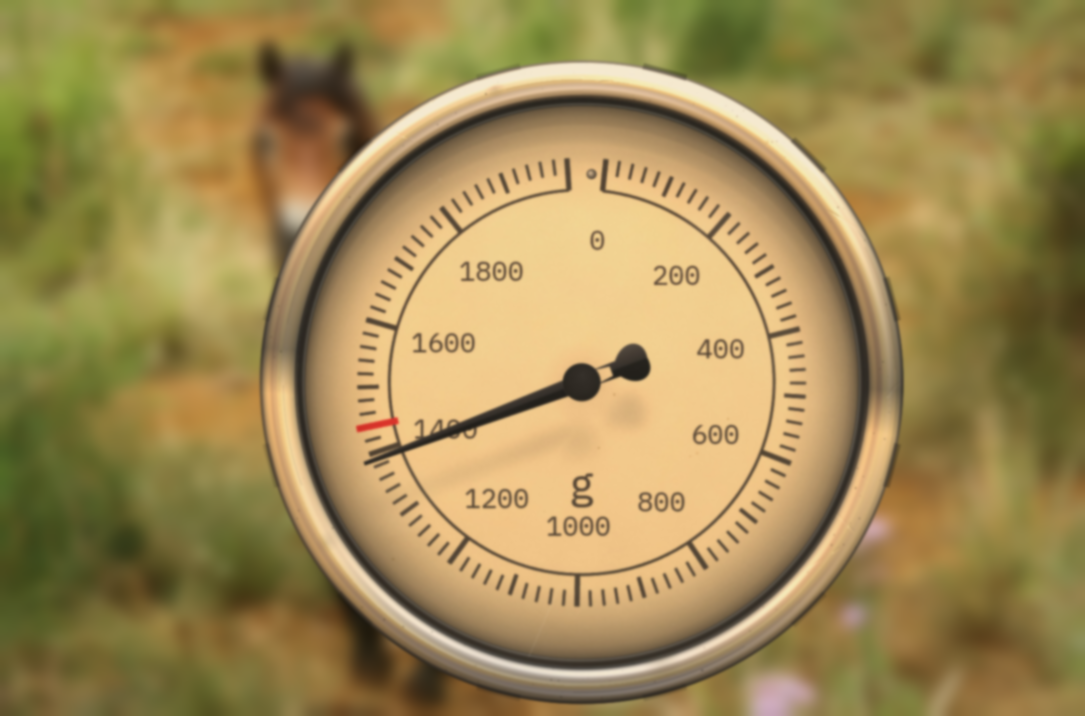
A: 1390; g
